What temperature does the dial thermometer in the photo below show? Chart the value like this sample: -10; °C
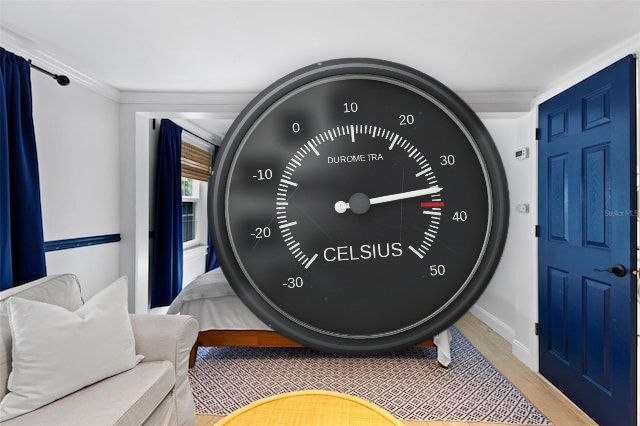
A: 35; °C
